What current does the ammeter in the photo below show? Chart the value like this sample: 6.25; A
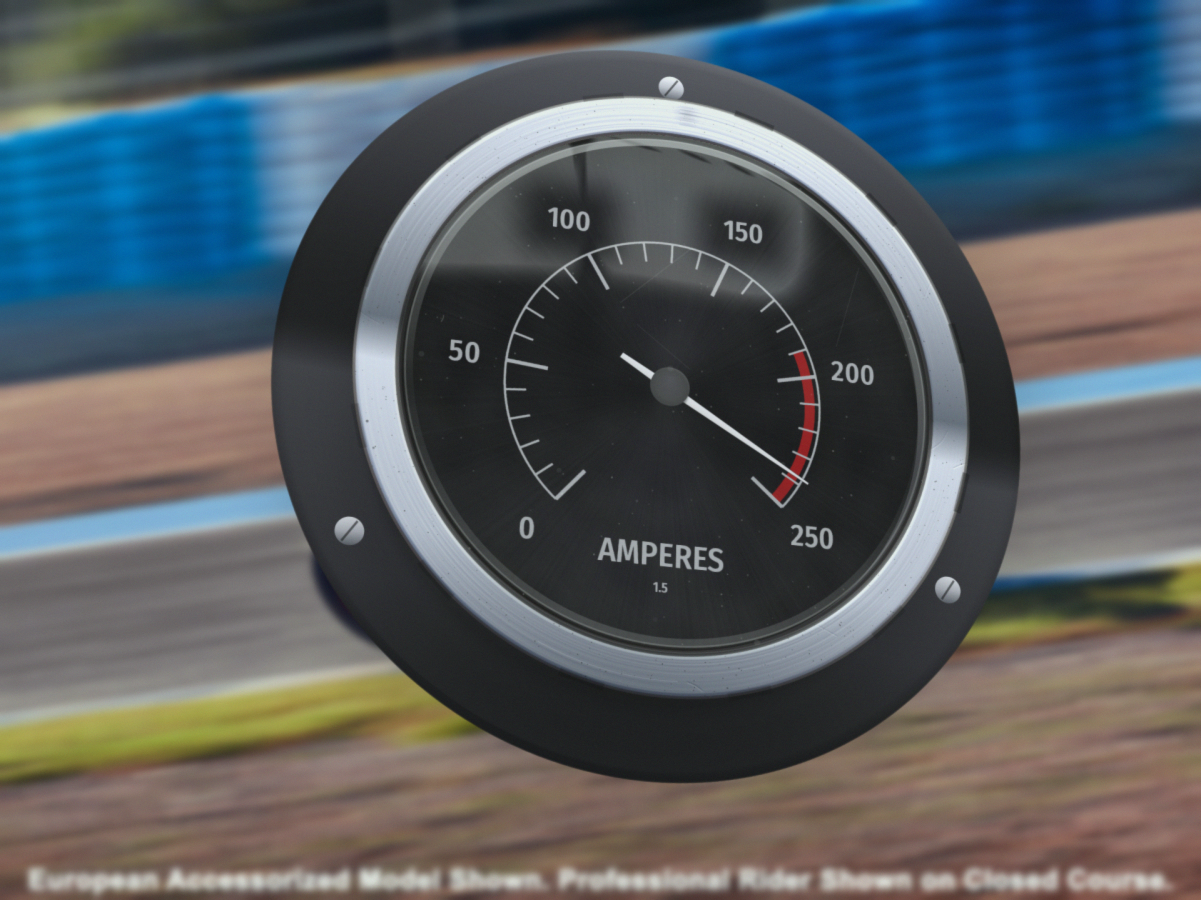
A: 240; A
